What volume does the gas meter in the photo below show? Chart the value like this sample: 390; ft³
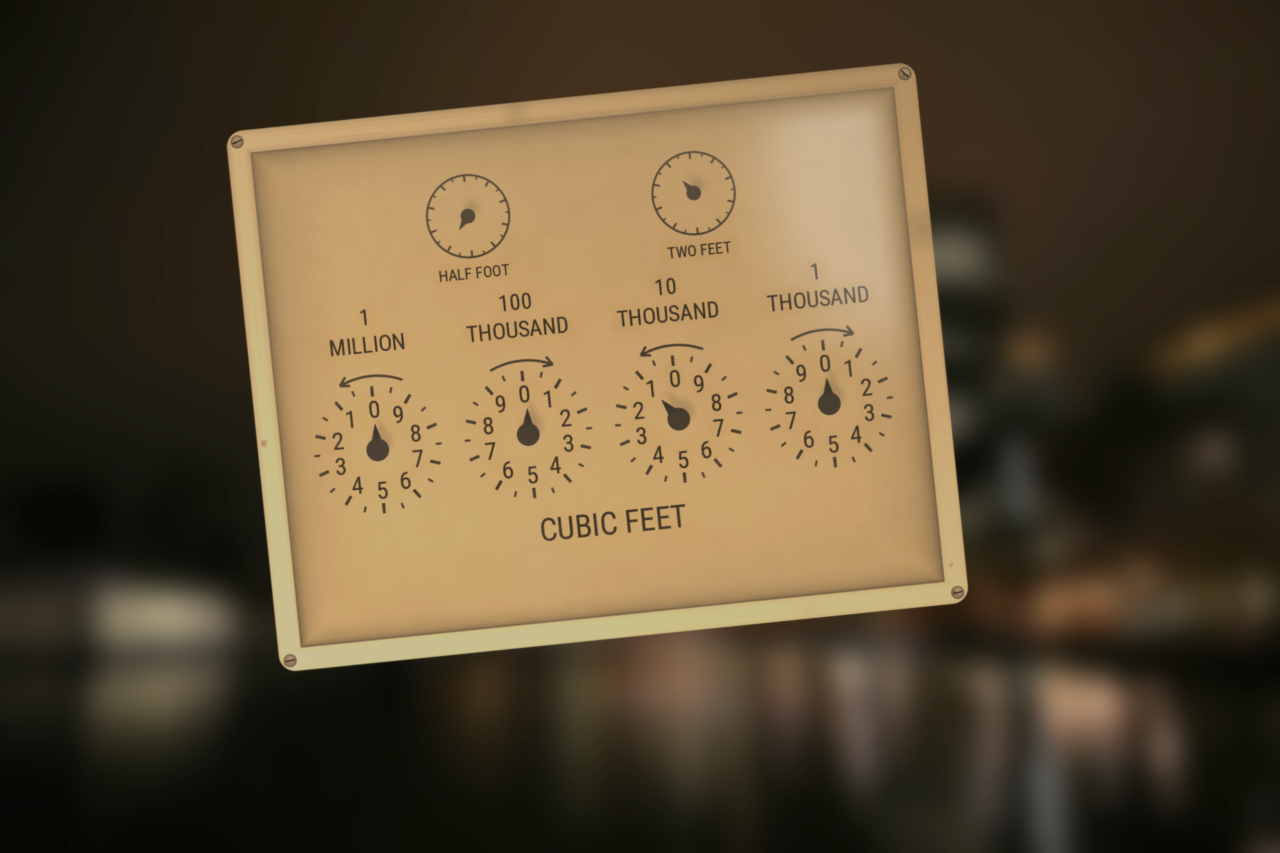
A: 1000; ft³
